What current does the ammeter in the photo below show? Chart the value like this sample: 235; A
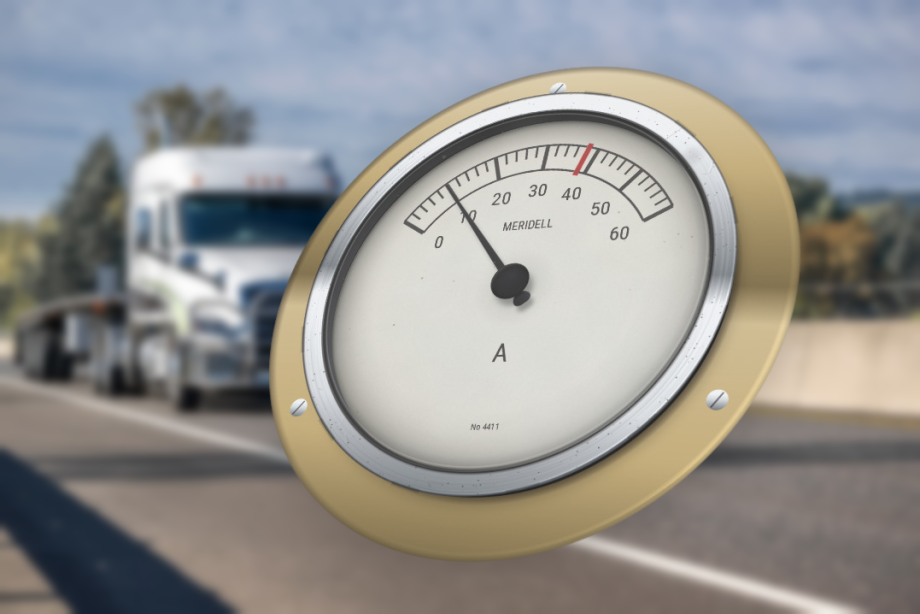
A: 10; A
